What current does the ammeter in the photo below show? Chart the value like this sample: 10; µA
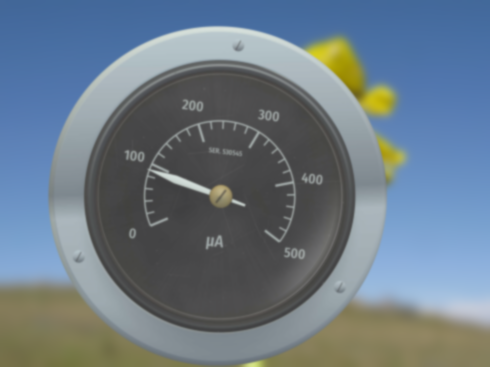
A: 90; µA
